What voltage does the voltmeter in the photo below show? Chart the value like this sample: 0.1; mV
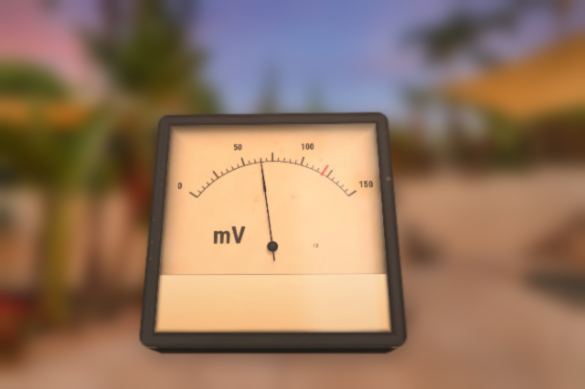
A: 65; mV
